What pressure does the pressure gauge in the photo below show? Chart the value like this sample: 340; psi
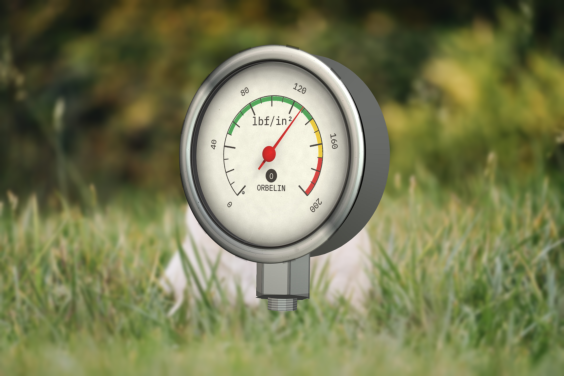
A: 130; psi
